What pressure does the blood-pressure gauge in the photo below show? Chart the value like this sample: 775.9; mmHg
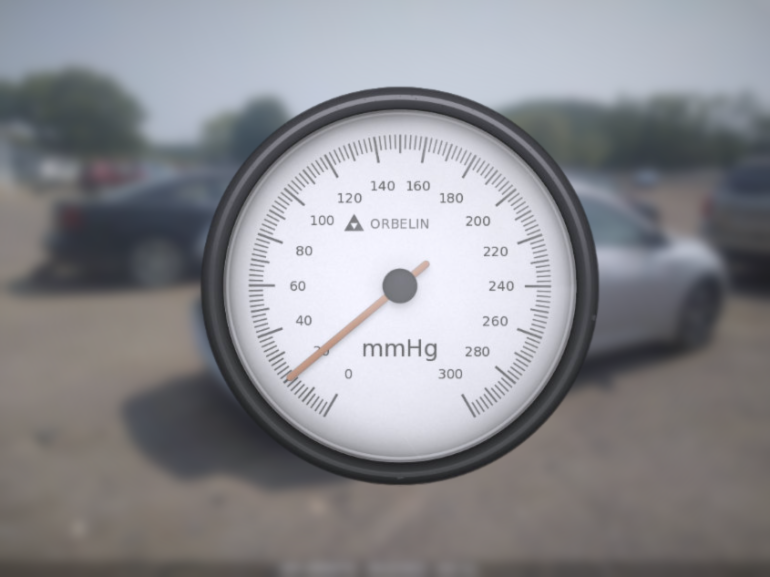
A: 20; mmHg
